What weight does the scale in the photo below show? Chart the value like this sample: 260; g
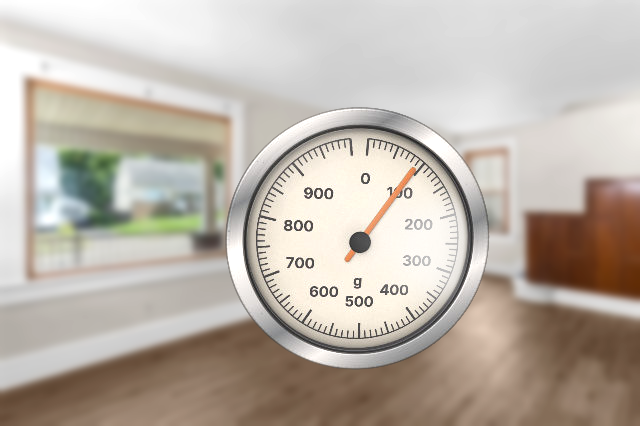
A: 90; g
